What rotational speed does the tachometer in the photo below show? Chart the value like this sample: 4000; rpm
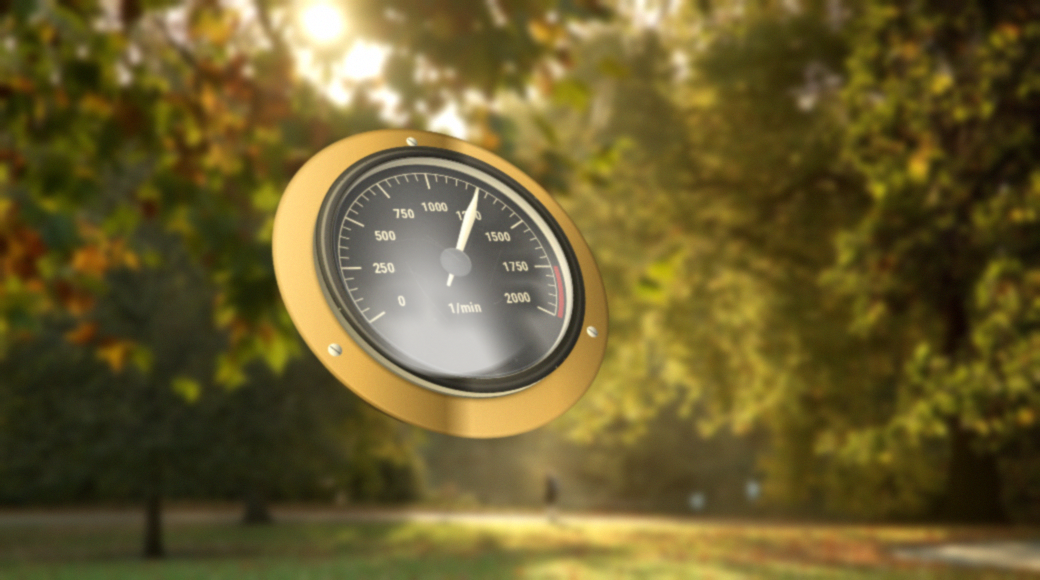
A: 1250; rpm
